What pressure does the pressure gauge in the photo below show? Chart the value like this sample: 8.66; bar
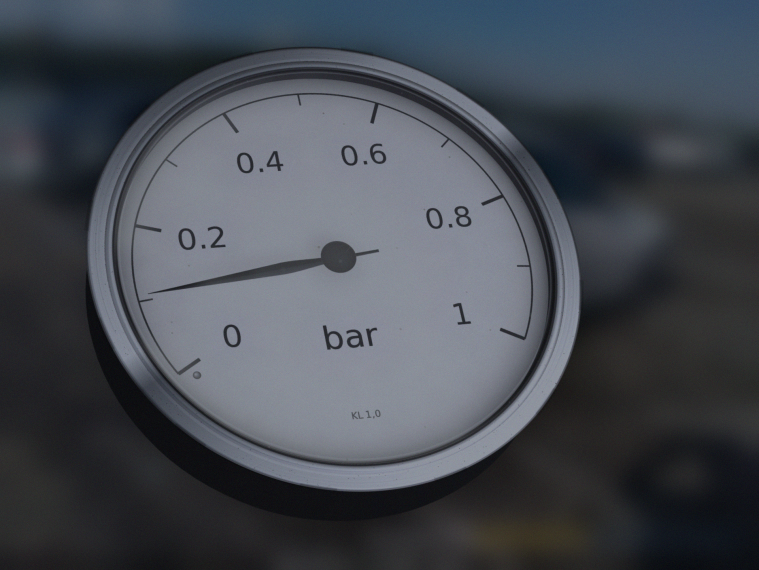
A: 0.1; bar
